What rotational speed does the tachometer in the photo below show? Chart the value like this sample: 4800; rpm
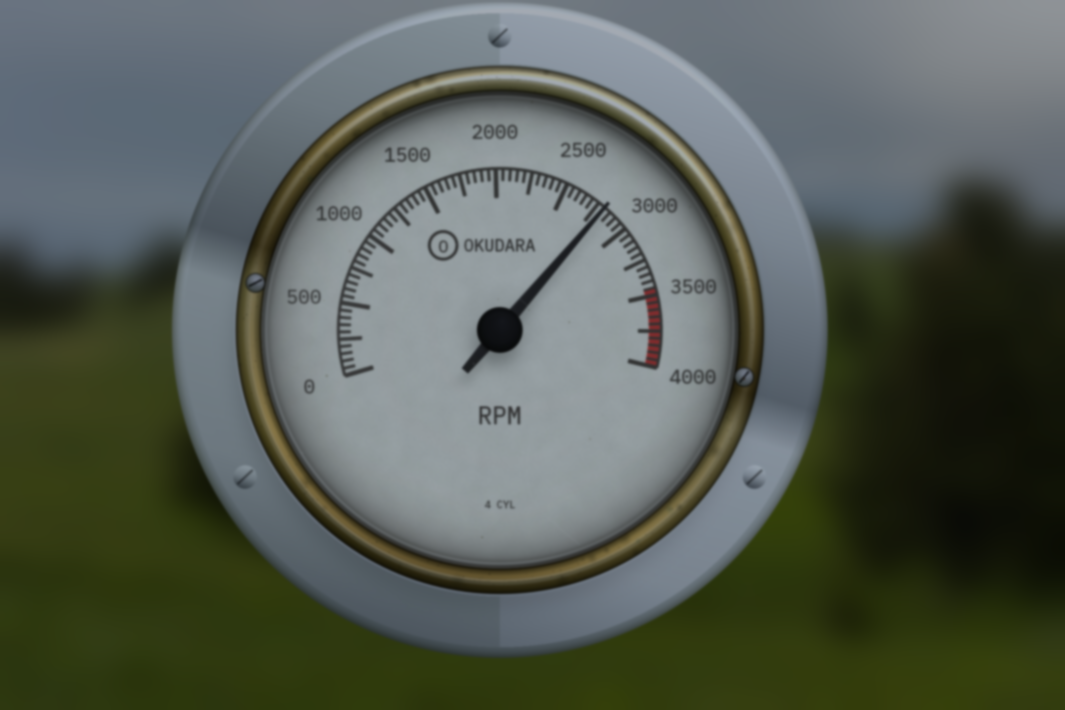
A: 2800; rpm
